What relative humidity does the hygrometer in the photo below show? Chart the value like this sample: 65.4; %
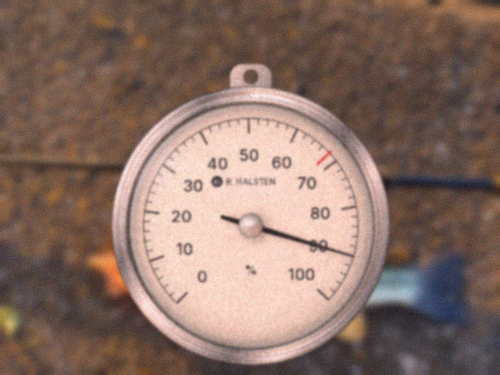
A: 90; %
